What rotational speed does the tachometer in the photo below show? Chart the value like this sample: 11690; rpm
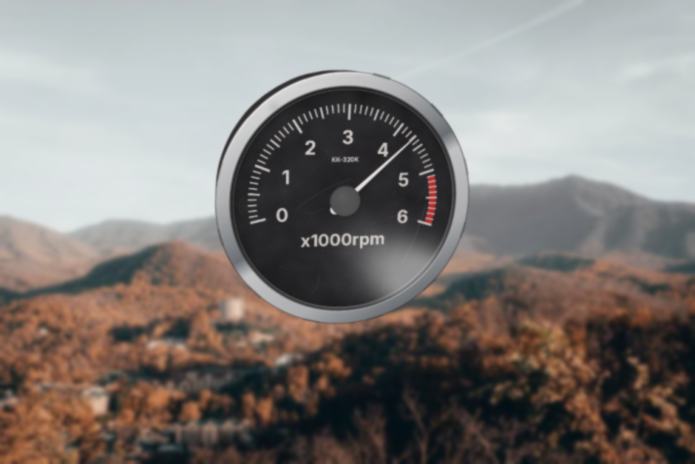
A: 4300; rpm
